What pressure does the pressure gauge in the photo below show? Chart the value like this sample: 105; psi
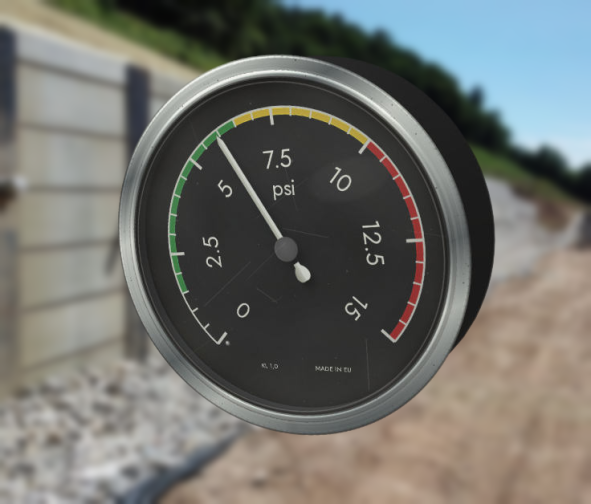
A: 6; psi
